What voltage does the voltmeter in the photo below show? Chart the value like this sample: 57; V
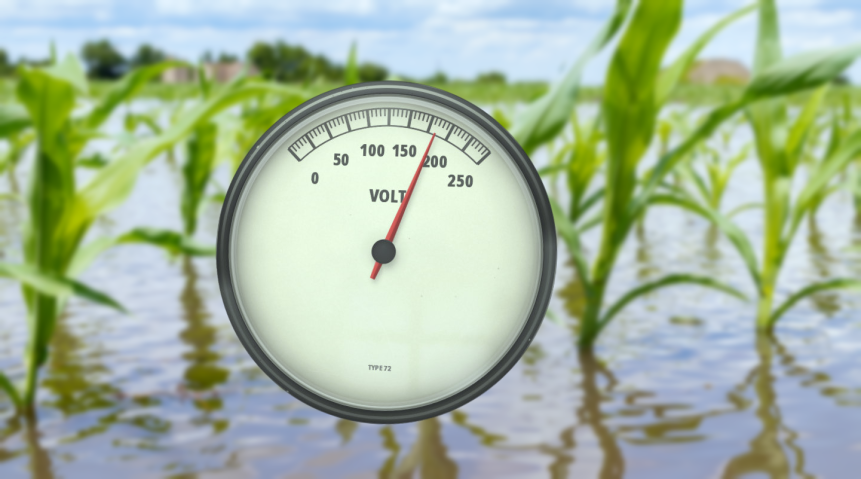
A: 185; V
